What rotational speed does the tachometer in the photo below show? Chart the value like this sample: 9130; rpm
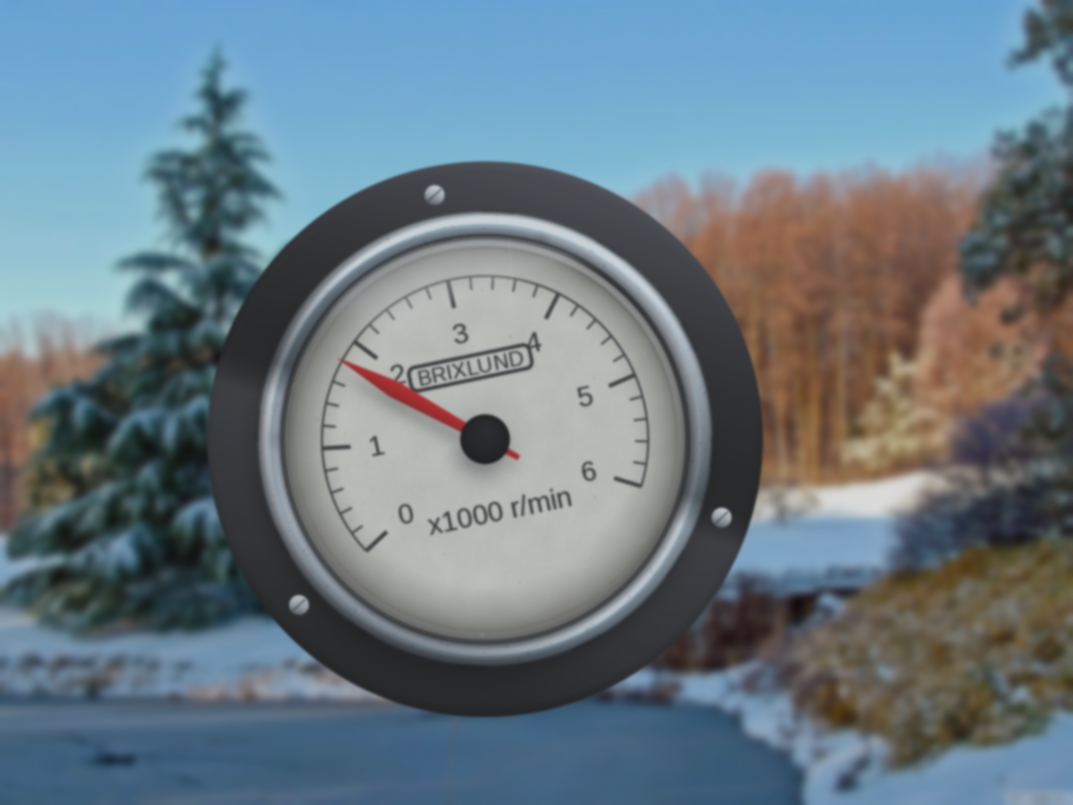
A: 1800; rpm
